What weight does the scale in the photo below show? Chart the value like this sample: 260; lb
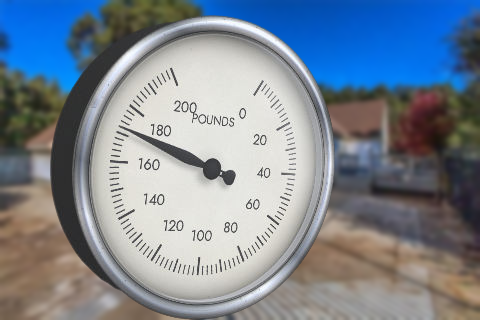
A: 172; lb
